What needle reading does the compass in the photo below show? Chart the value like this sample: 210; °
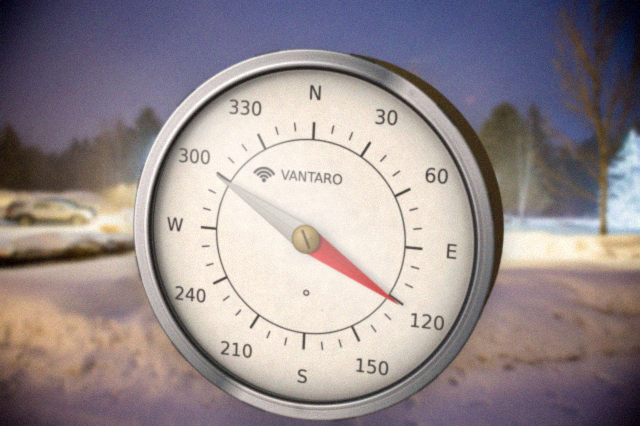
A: 120; °
